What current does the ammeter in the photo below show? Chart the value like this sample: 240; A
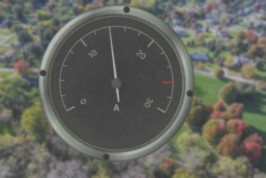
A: 14; A
